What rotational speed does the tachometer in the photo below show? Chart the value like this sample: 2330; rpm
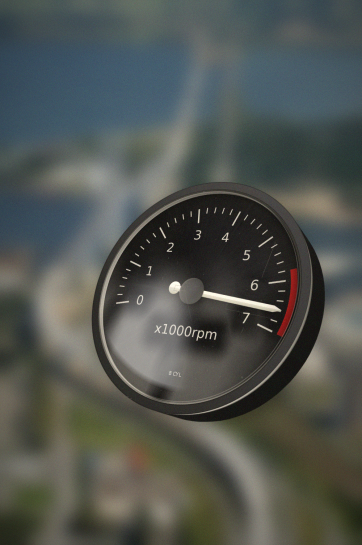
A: 6600; rpm
